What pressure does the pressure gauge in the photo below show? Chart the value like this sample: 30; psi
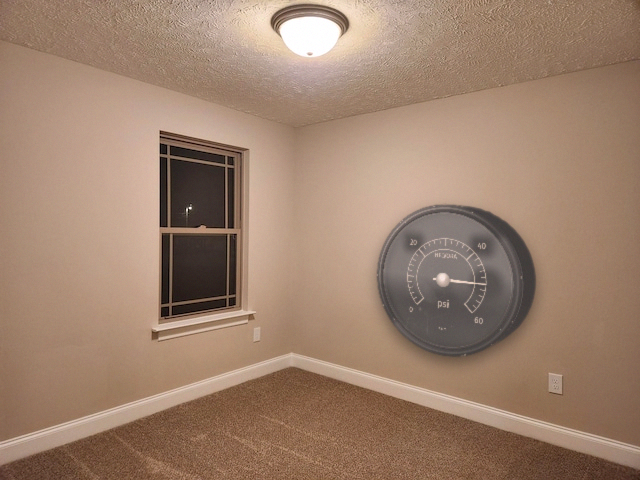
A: 50; psi
